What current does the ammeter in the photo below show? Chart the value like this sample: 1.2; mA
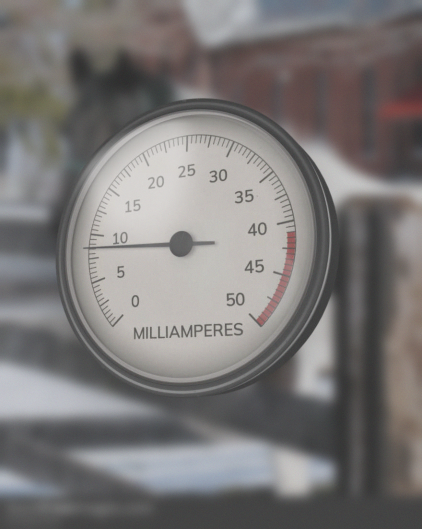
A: 8.5; mA
